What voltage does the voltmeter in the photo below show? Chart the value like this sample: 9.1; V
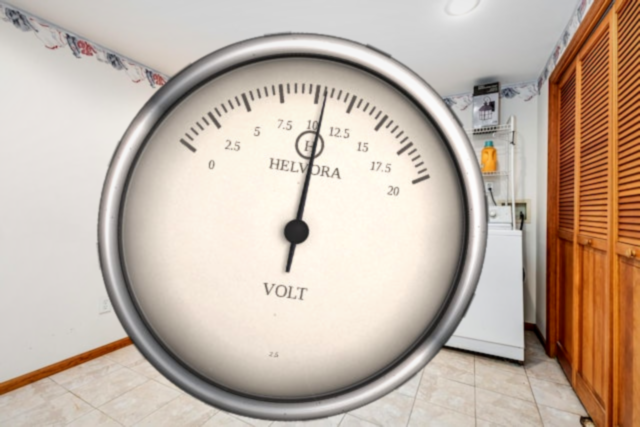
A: 10.5; V
